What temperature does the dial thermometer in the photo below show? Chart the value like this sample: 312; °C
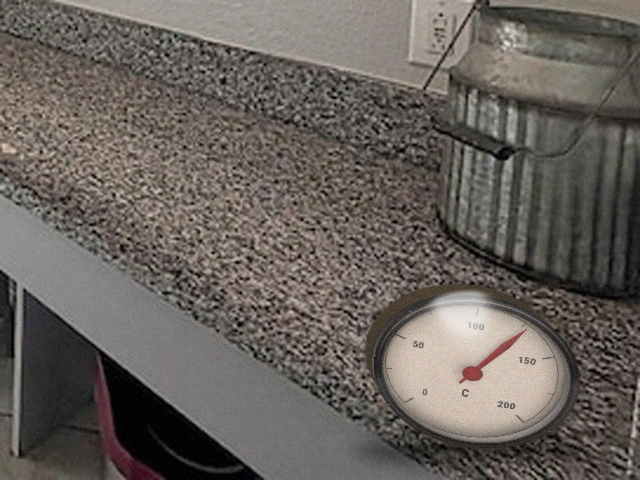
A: 125; °C
